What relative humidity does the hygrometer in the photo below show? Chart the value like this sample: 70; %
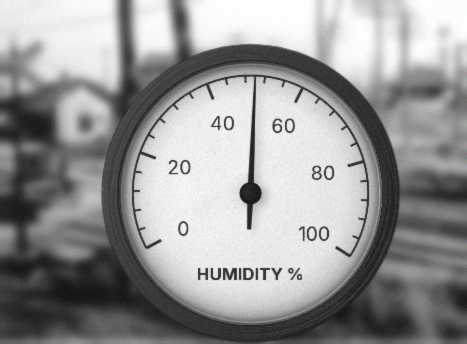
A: 50; %
